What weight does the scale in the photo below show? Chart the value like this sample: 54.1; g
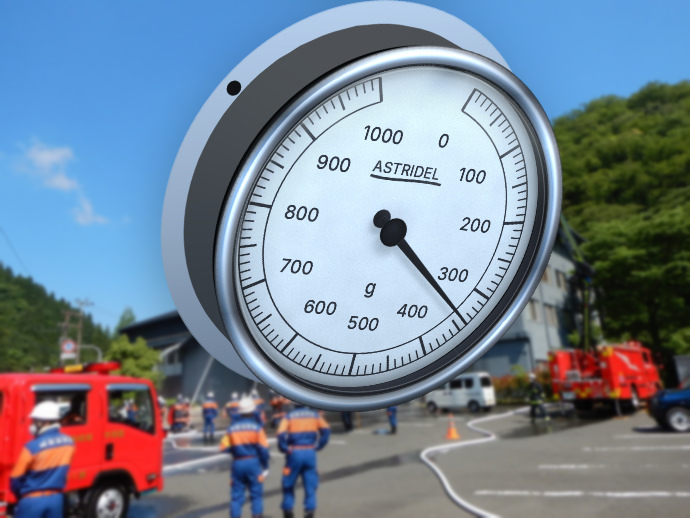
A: 340; g
